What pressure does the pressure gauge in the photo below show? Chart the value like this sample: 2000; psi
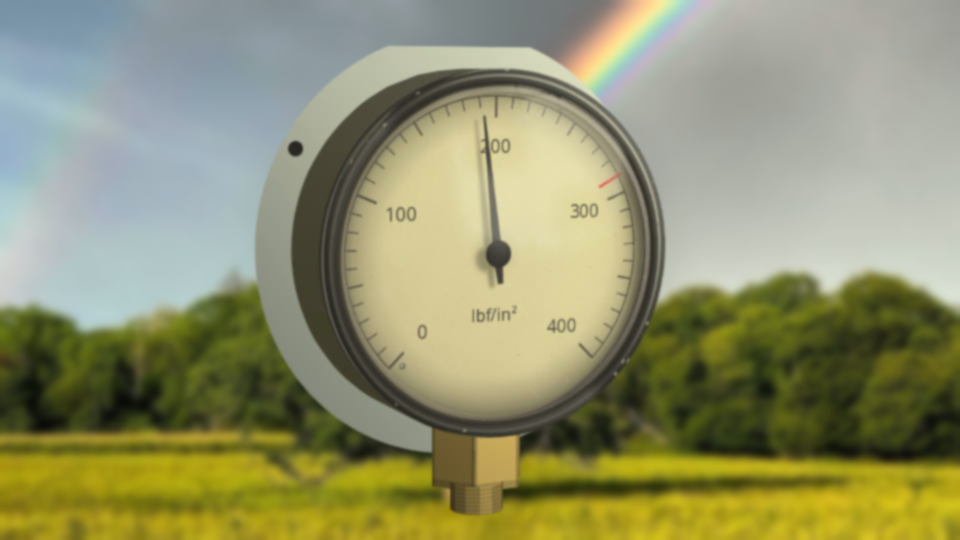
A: 190; psi
